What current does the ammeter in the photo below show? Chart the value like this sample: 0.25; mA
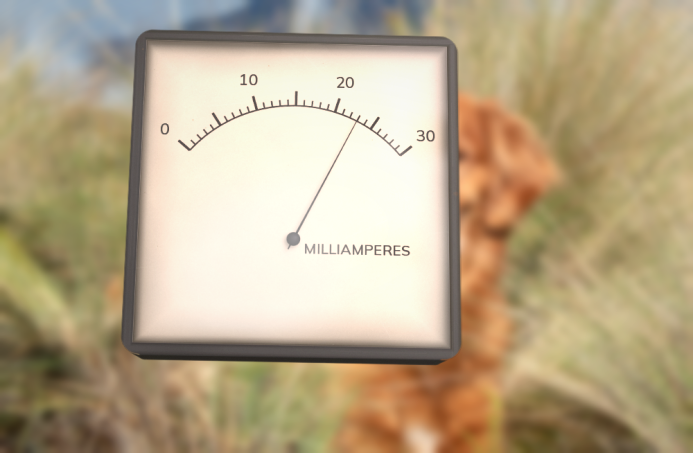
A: 23; mA
